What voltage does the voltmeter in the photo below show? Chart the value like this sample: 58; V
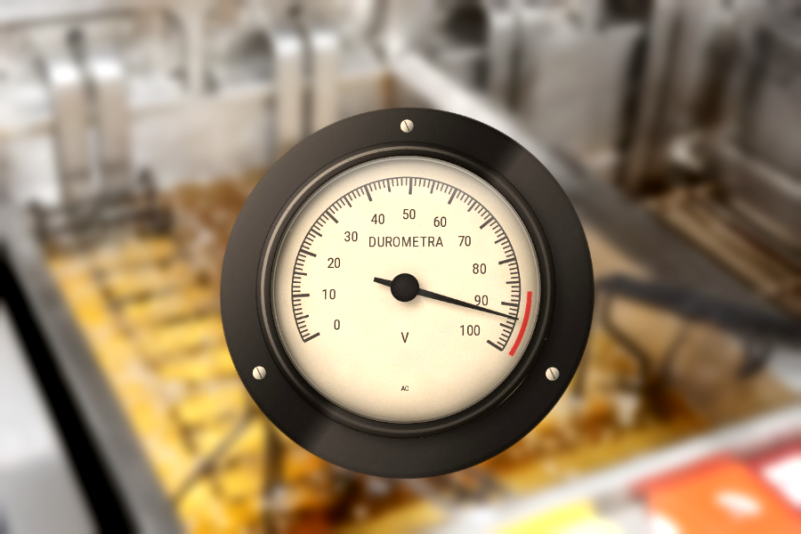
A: 93; V
